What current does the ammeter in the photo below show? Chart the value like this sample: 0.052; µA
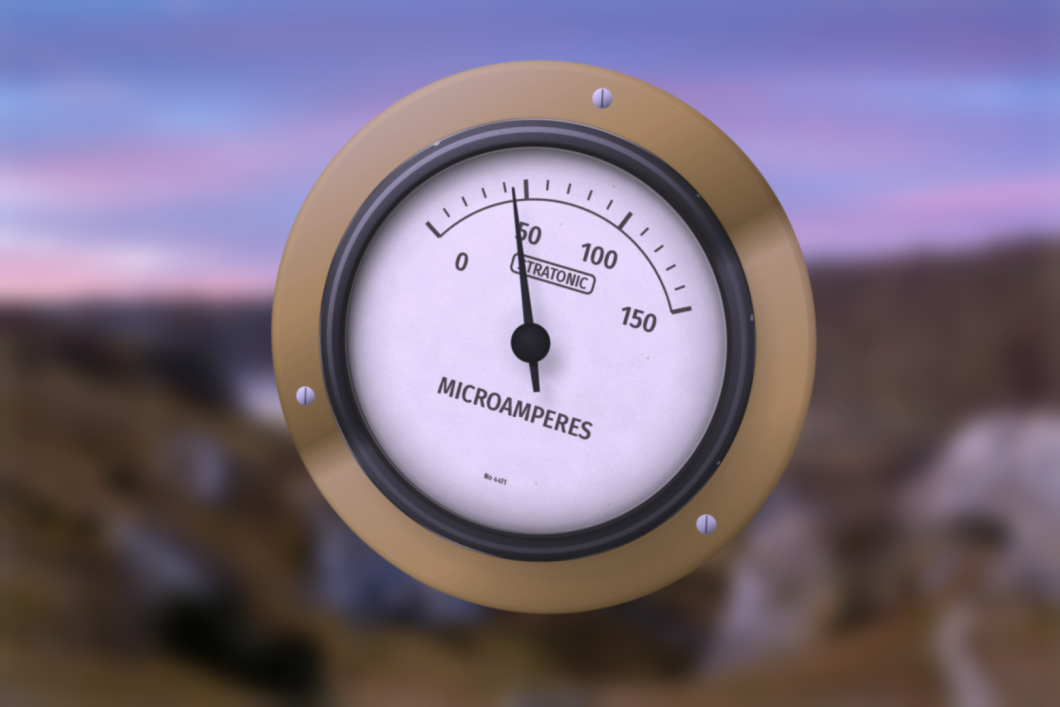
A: 45; µA
